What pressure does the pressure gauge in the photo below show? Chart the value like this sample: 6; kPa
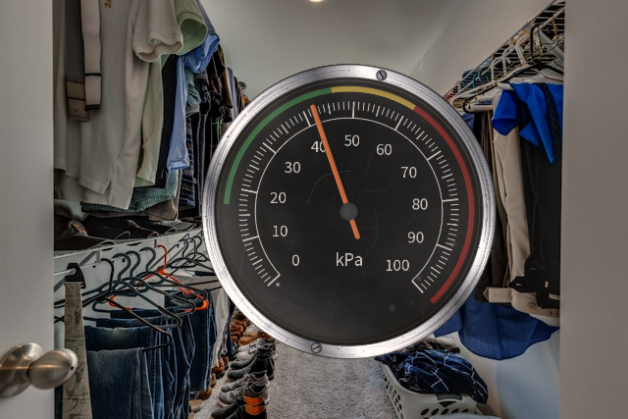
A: 42; kPa
